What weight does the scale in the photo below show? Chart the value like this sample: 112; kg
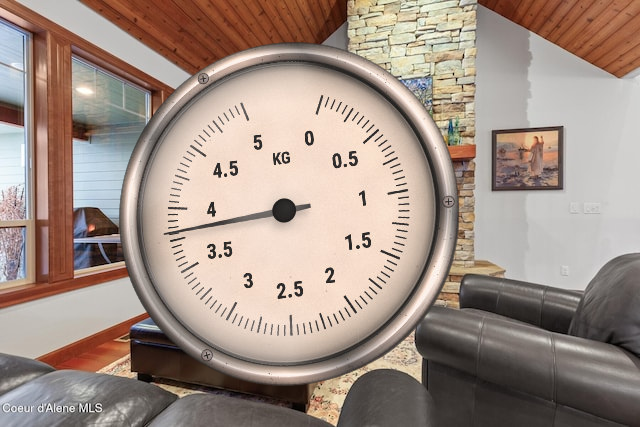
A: 3.8; kg
